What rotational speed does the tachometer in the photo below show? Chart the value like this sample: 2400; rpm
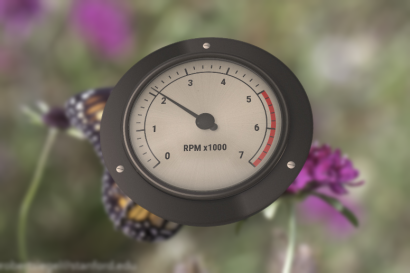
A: 2100; rpm
